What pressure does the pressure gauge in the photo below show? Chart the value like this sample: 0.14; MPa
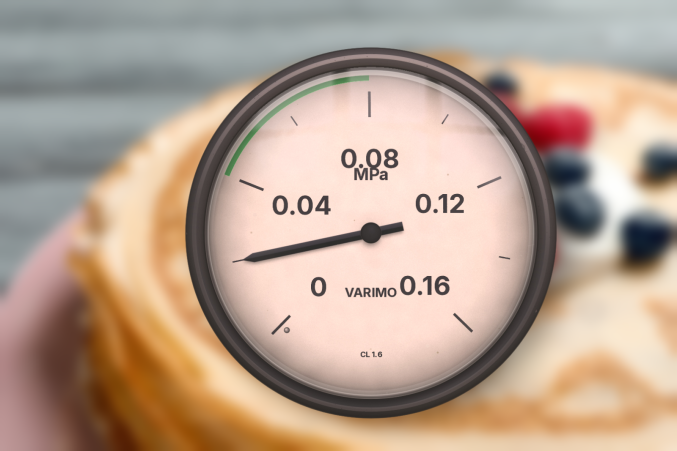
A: 0.02; MPa
